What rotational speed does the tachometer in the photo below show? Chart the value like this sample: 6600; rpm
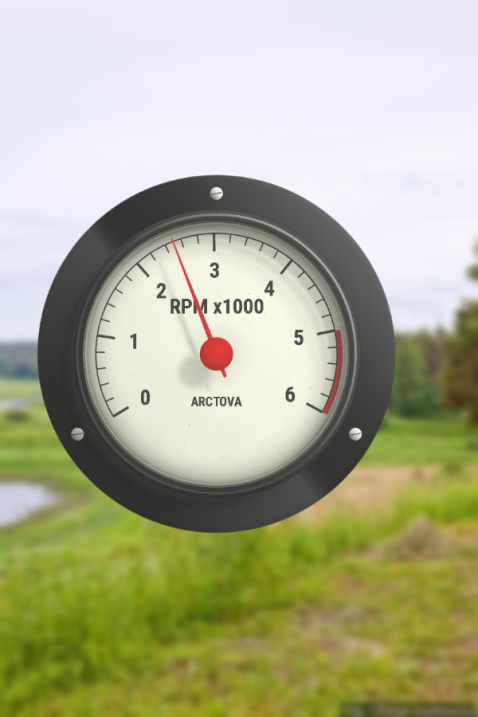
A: 2500; rpm
